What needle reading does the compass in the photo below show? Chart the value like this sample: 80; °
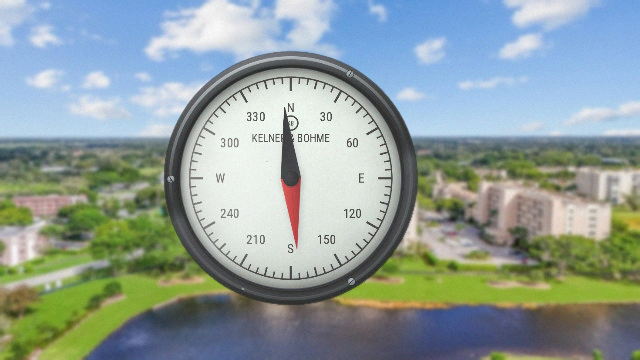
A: 175; °
